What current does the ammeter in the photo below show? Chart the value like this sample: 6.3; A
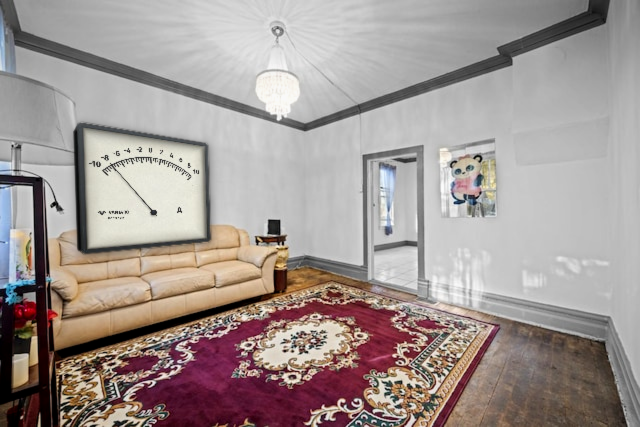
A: -8; A
